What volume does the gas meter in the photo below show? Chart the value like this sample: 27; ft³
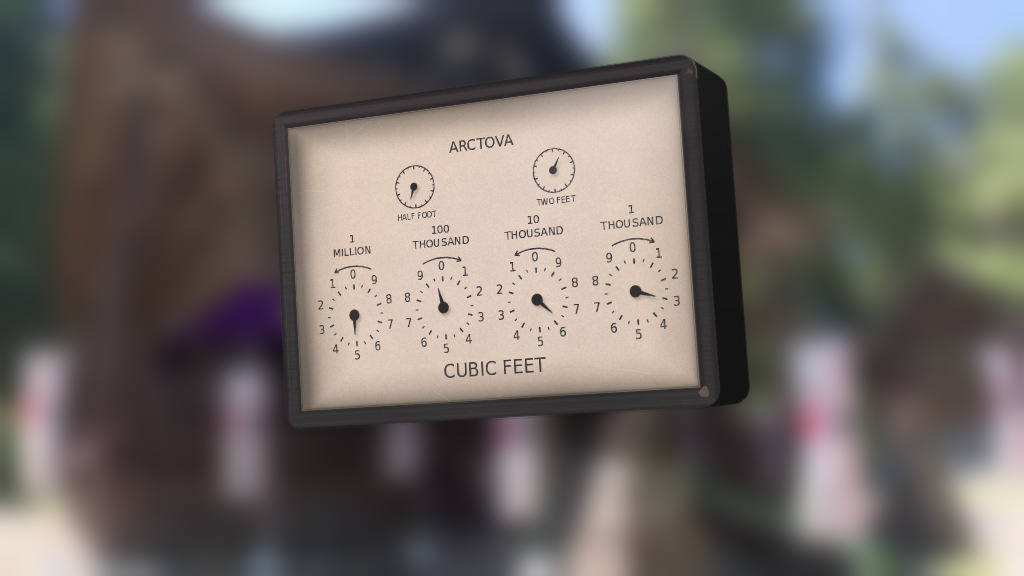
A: 496300; ft³
